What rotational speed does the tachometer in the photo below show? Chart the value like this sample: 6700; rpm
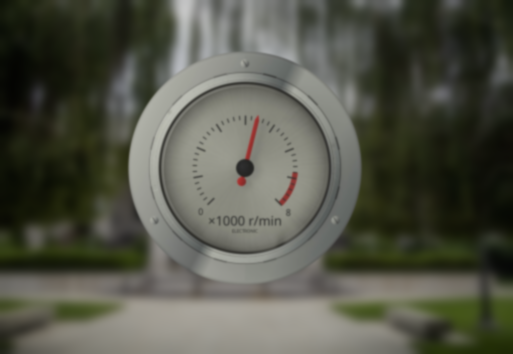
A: 4400; rpm
